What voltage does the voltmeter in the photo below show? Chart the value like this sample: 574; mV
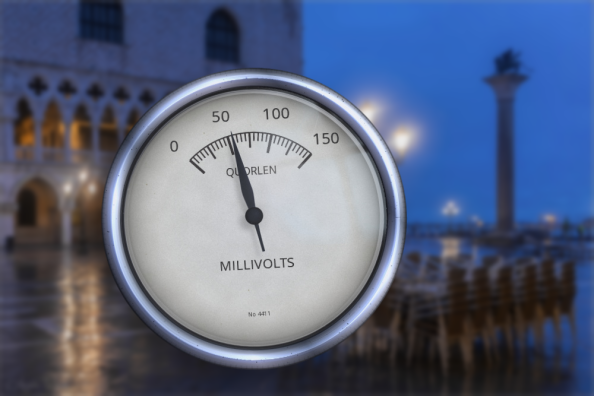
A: 55; mV
